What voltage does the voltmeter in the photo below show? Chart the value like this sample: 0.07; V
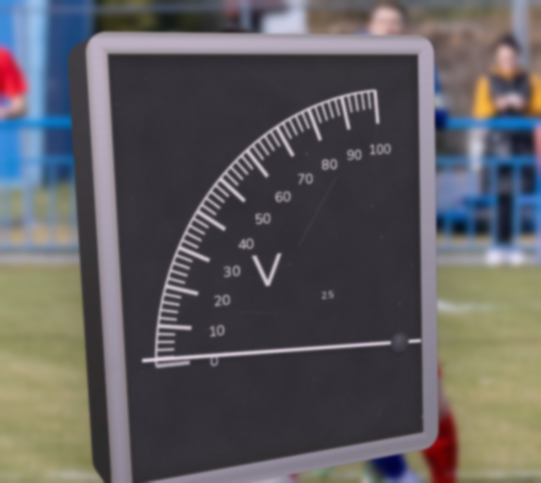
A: 2; V
